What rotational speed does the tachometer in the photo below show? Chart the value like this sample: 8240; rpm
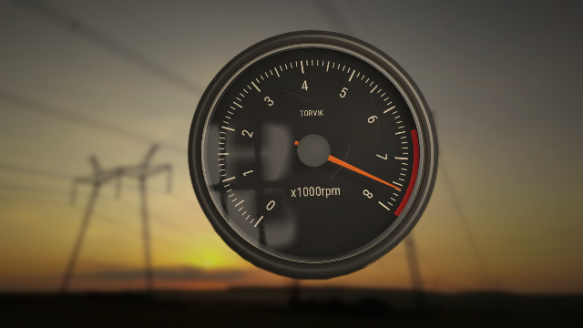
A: 7600; rpm
